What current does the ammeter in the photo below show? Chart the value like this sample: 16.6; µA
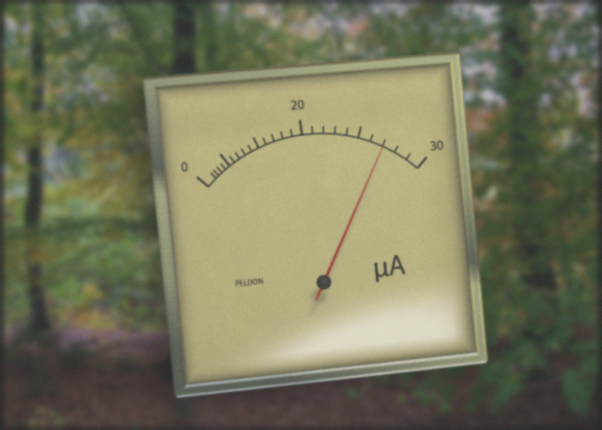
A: 27; µA
